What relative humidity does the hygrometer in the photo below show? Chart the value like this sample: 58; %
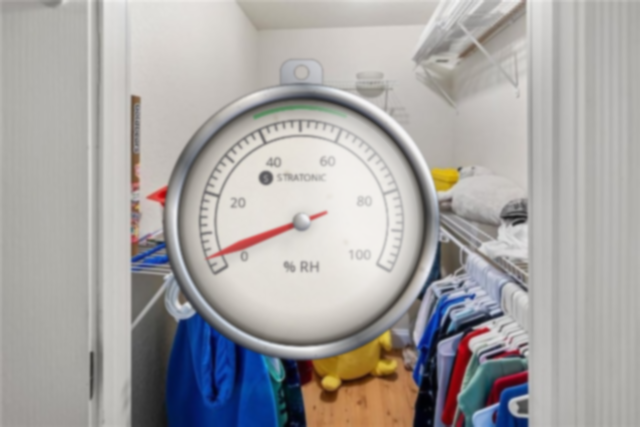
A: 4; %
